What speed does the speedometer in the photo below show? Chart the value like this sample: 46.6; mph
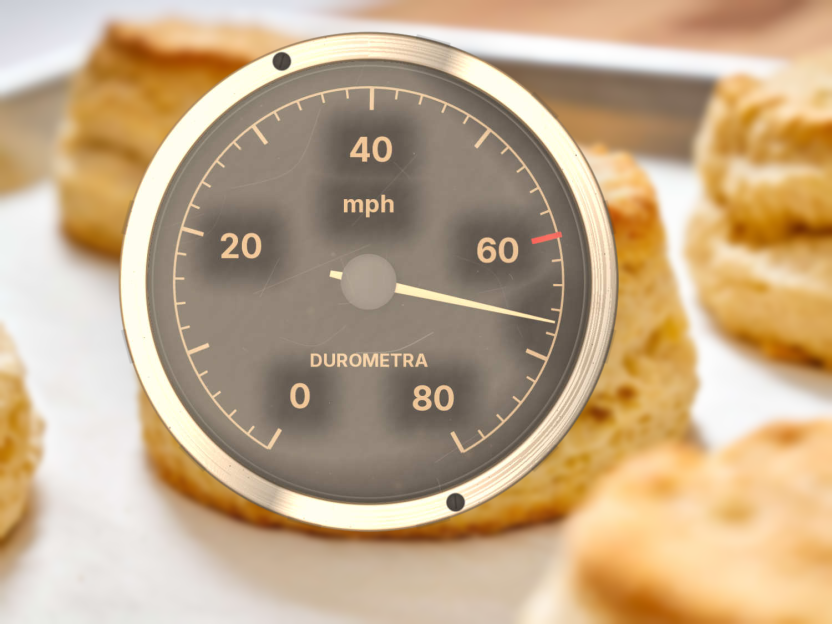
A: 67; mph
